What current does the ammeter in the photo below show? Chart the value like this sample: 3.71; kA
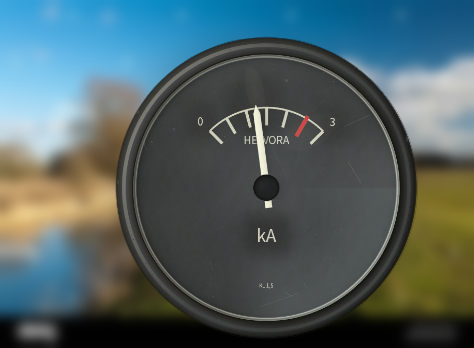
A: 1.25; kA
